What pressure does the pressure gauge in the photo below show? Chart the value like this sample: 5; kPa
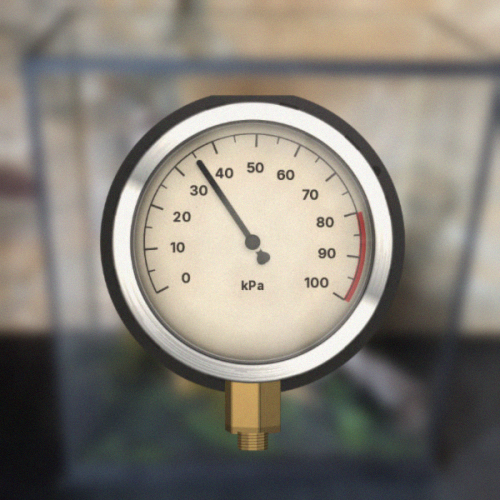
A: 35; kPa
